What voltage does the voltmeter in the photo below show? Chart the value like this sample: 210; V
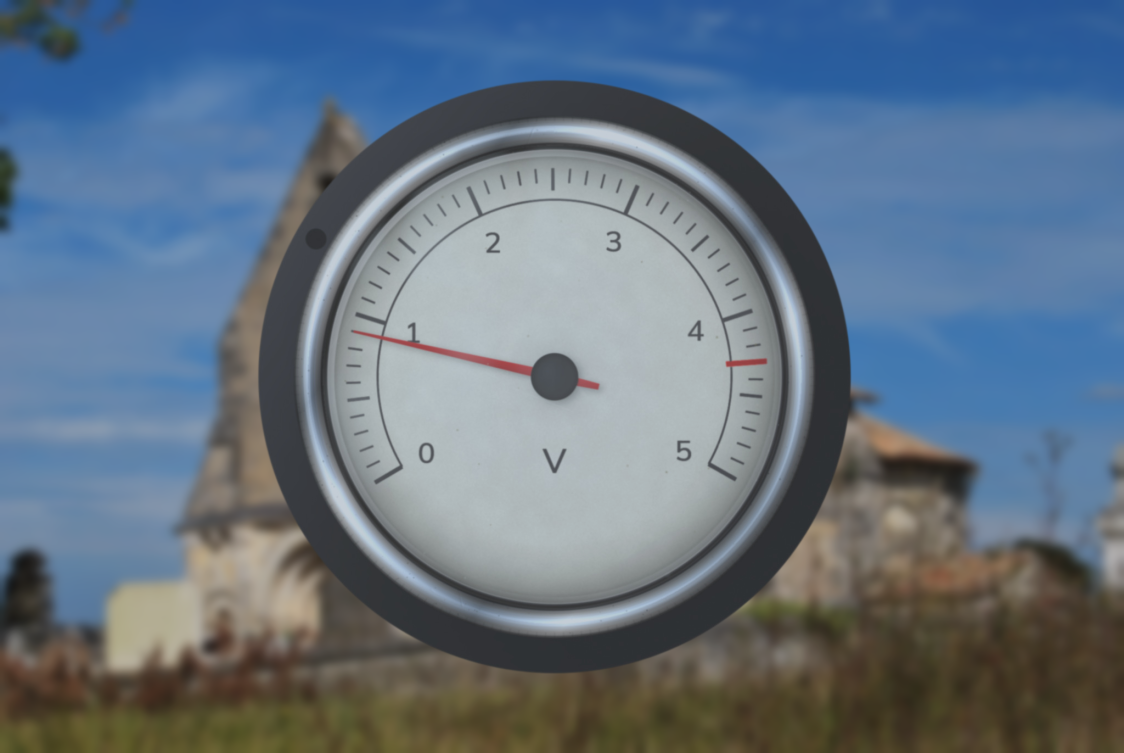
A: 0.9; V
